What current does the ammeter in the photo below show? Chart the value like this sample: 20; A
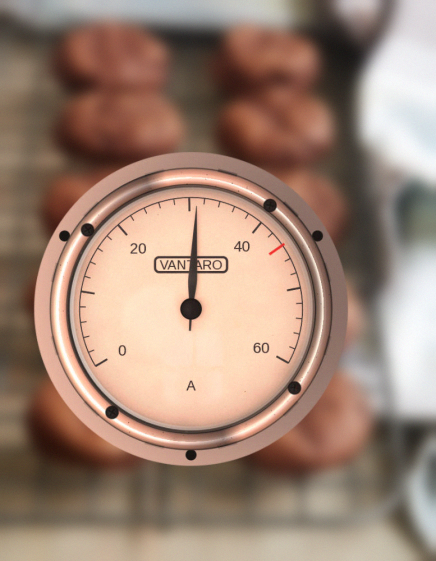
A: 31; A
